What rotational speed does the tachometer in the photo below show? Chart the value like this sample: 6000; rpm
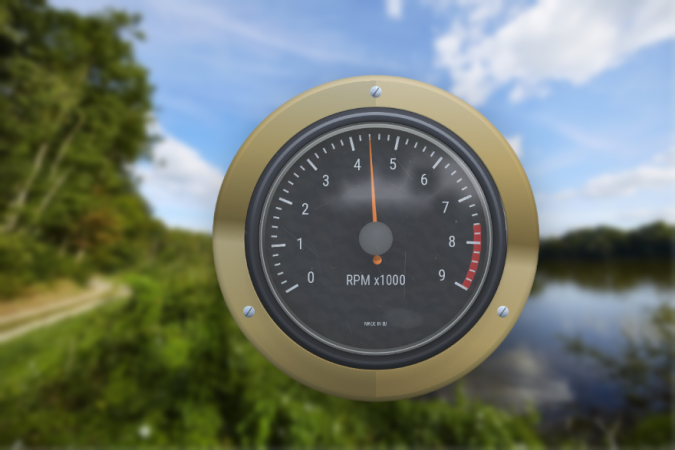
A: 4400; rpm
